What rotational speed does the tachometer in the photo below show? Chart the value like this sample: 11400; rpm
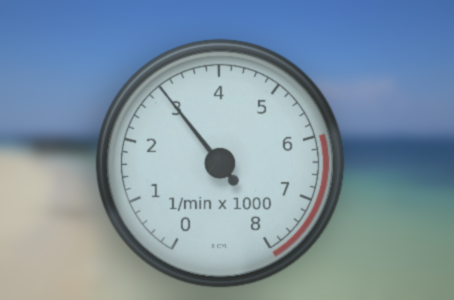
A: 3000; rpm
